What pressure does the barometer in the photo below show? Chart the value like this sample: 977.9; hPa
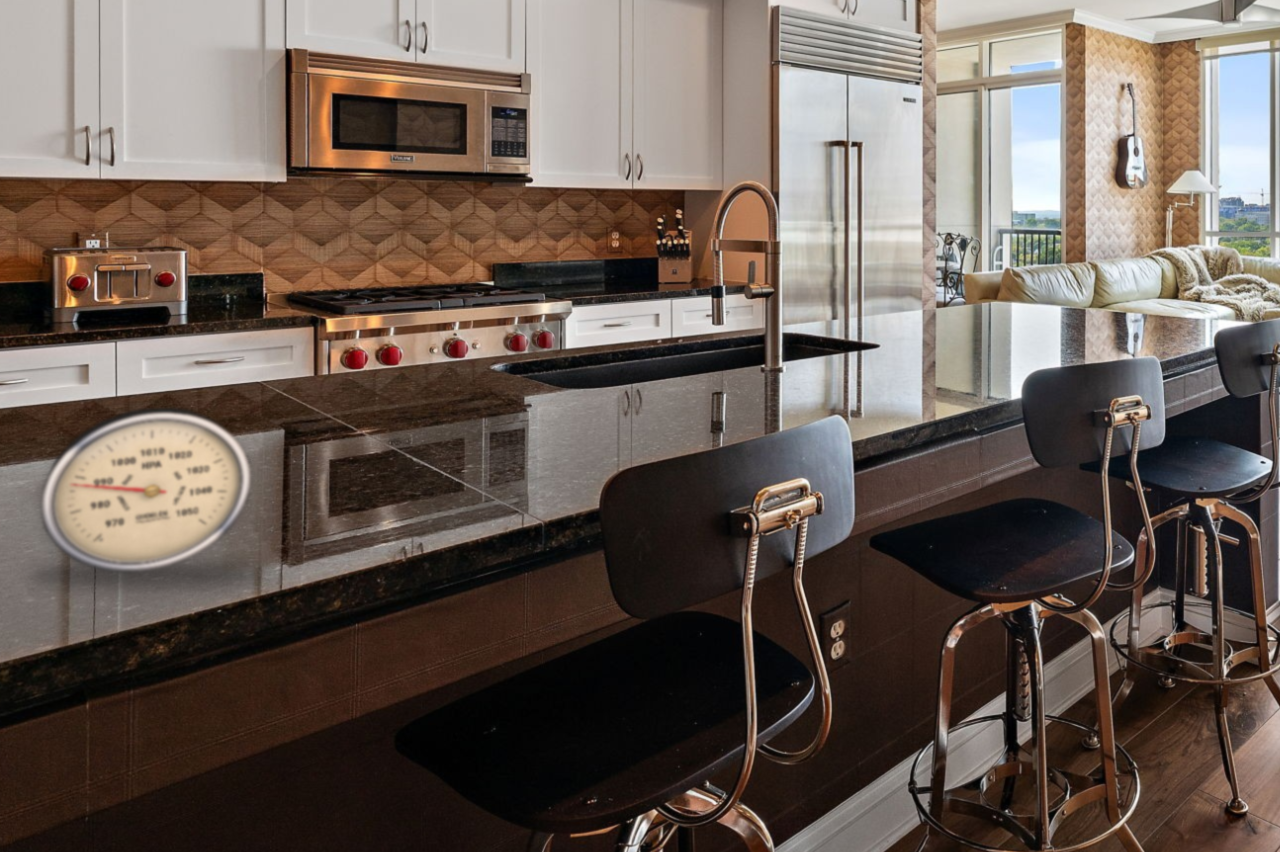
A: 988; hPa
